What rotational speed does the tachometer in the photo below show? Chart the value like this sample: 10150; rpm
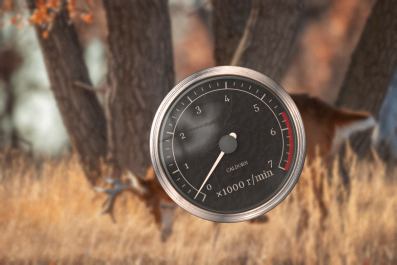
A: 200; rpm
